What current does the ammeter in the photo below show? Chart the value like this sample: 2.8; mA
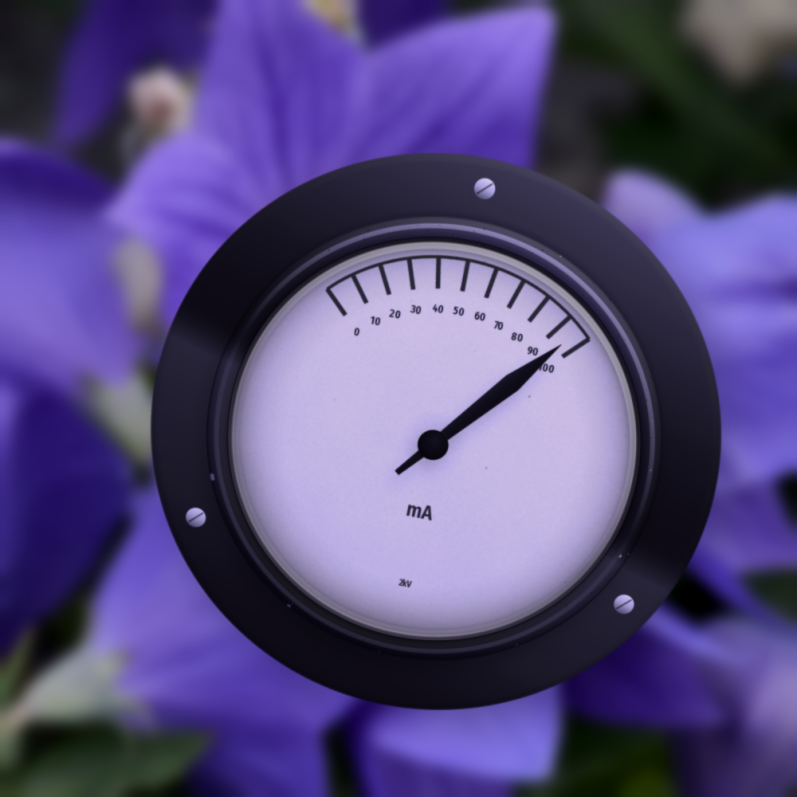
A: 95; mA
